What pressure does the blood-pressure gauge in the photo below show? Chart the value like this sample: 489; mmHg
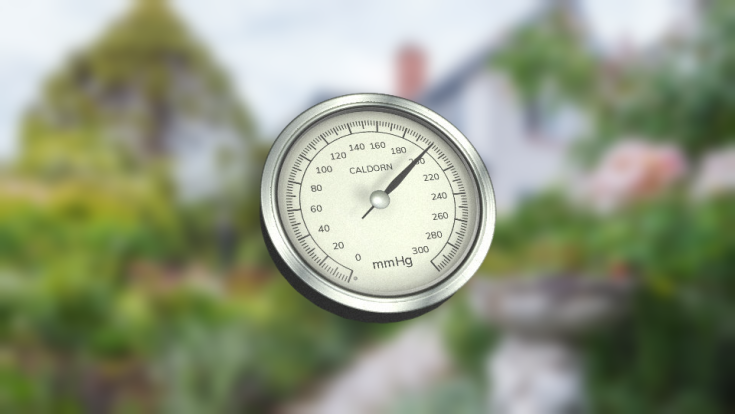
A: 200; mmHg
